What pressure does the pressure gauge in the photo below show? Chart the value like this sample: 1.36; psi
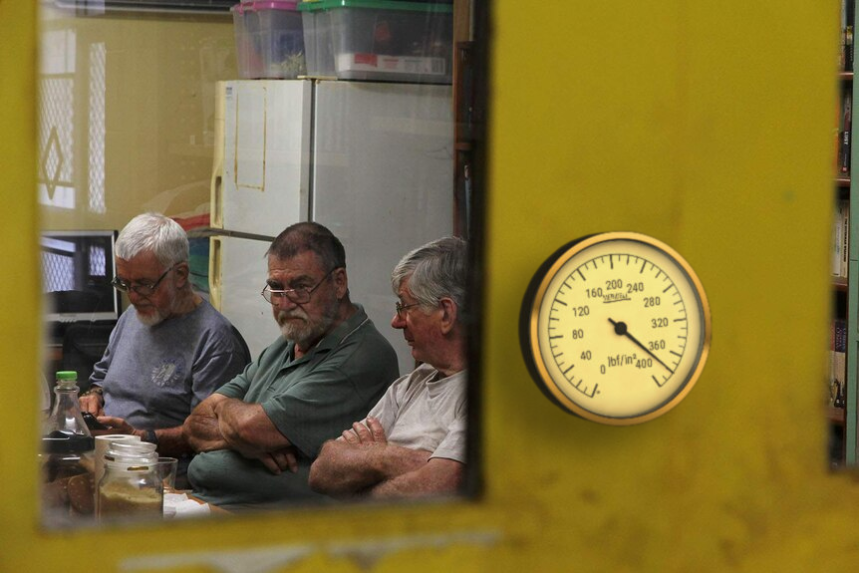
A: 380; psi
